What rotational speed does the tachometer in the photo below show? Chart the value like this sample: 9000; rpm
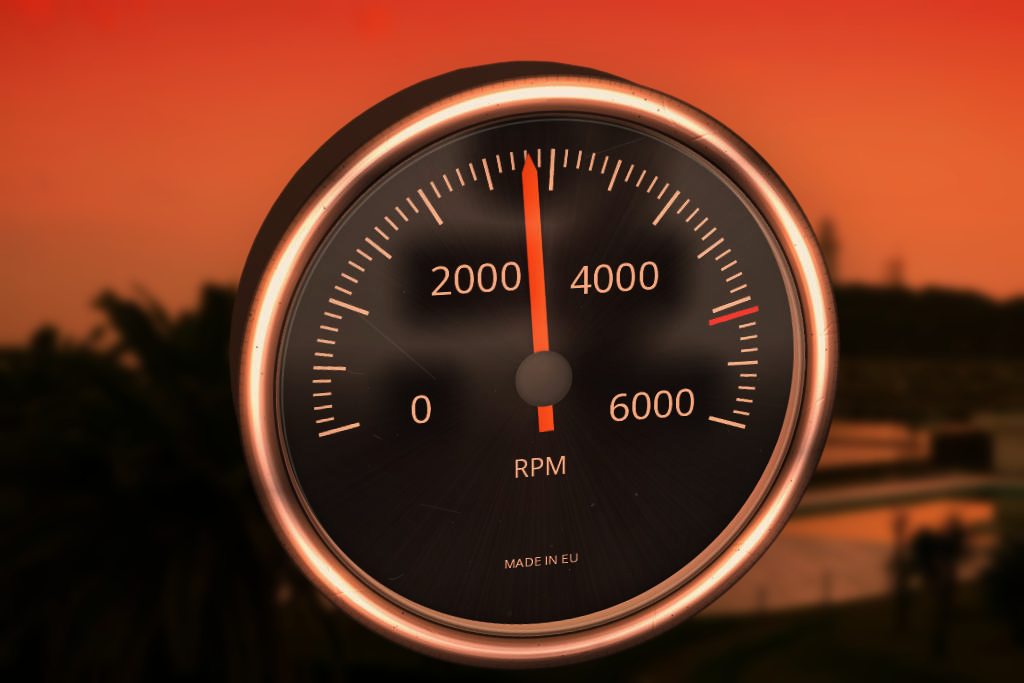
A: 2800; rpm
